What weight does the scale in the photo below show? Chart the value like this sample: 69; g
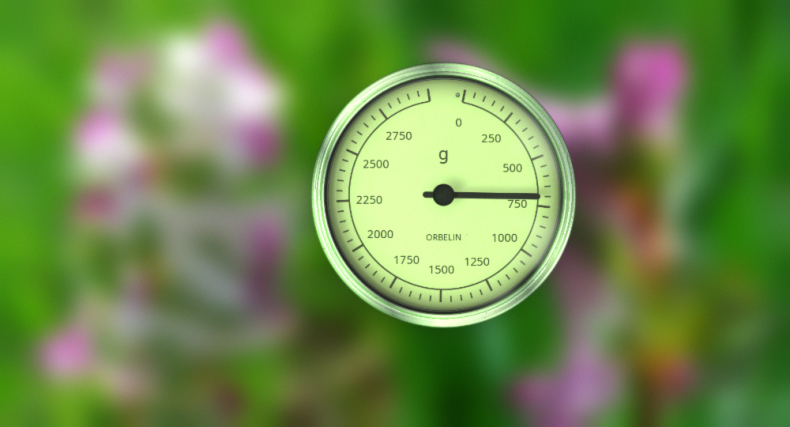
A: 700; g
